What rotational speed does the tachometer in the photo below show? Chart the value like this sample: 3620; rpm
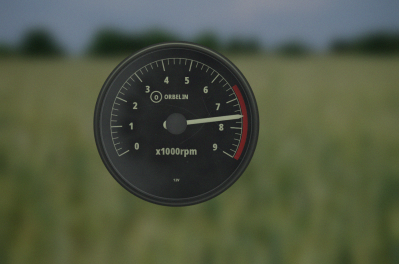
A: 7600; rpm
